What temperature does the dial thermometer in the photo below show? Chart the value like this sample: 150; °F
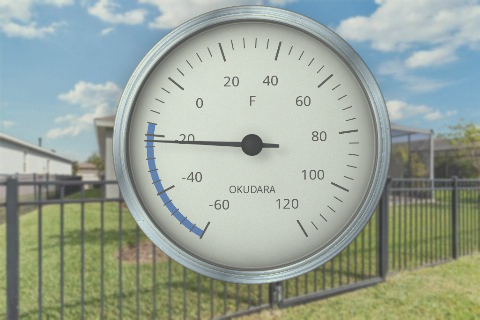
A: -22; °F
